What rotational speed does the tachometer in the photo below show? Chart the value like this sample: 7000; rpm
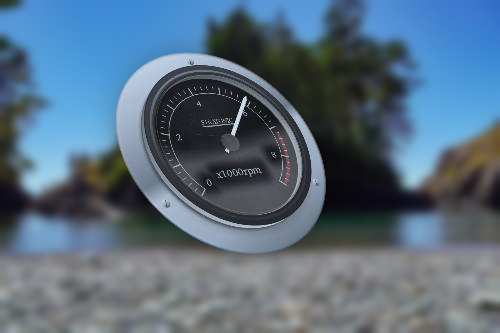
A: 5800; rpm
